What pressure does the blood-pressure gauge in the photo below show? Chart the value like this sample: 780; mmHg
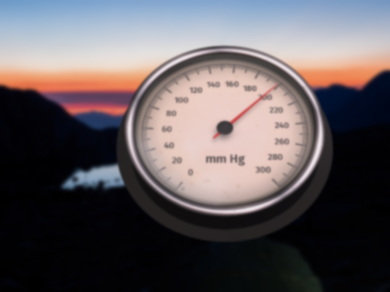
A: 200; mmHg
